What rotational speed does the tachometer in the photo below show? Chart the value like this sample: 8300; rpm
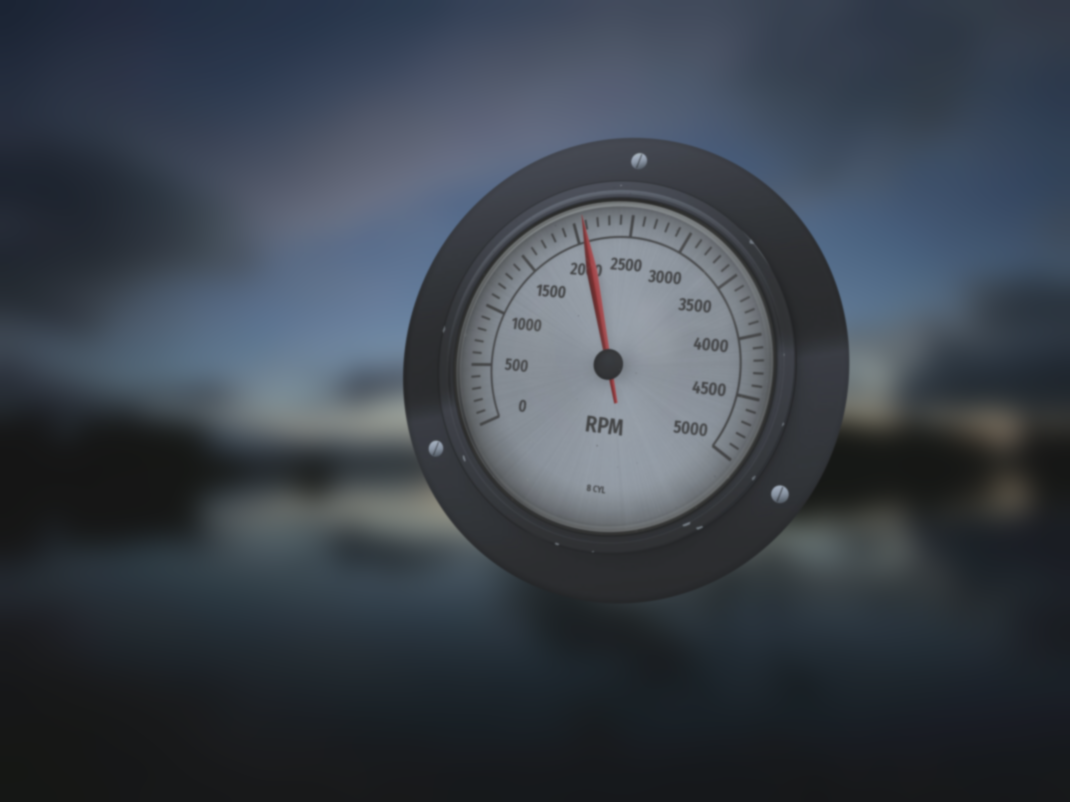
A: 2100; rpm
